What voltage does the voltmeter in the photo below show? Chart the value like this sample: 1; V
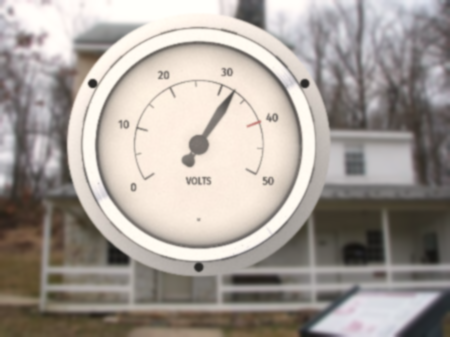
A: 32.5; V
